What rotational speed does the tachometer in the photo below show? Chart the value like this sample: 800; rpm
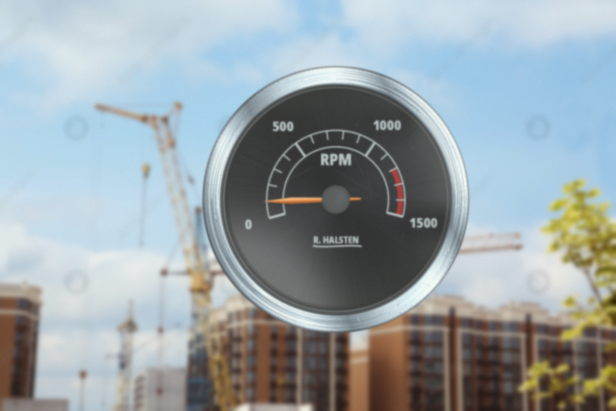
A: 100; rpm
